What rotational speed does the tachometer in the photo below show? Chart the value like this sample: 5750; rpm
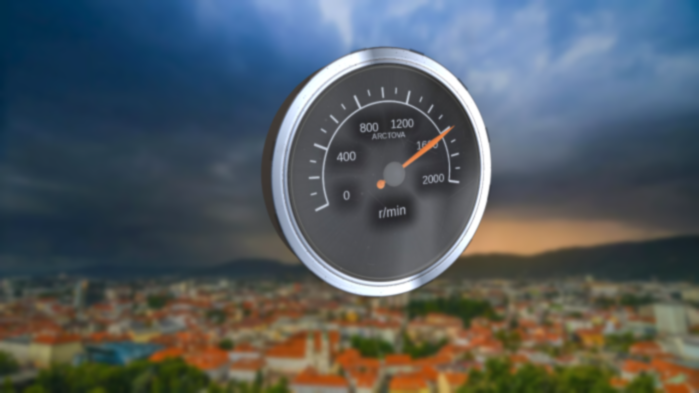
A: 1600; rpm
